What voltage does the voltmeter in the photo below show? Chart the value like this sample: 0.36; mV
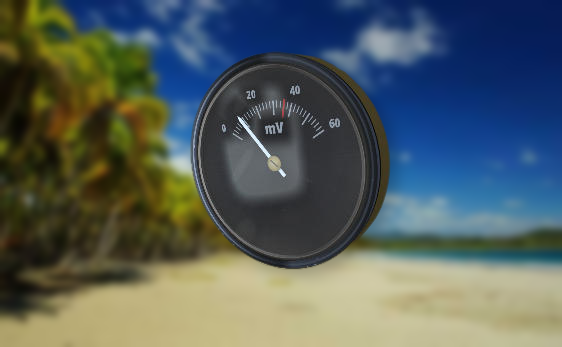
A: 10; mV
